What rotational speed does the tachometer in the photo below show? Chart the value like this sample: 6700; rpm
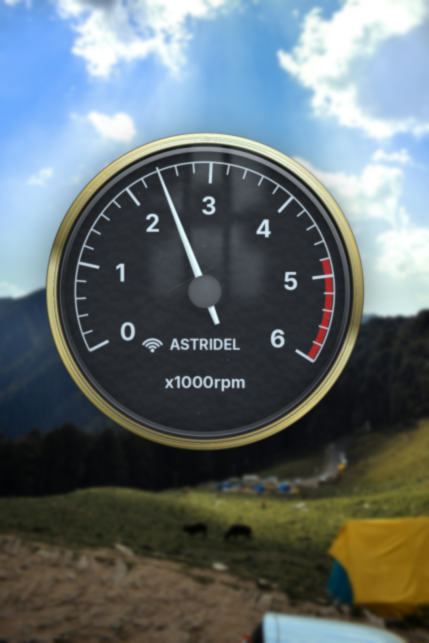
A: 2400; rpm
